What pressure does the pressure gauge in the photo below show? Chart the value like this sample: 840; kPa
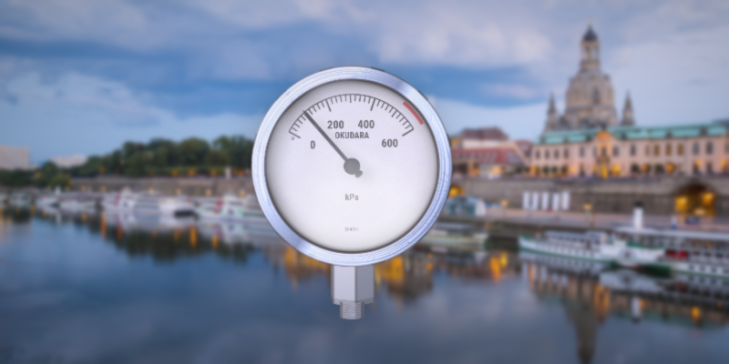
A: 100; kPa
